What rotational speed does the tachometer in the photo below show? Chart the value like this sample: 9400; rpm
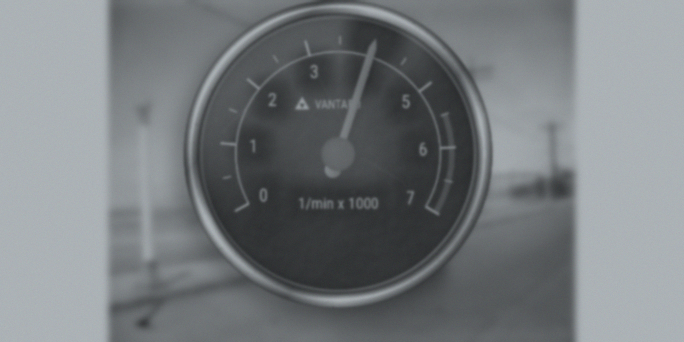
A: 4000; rpm
